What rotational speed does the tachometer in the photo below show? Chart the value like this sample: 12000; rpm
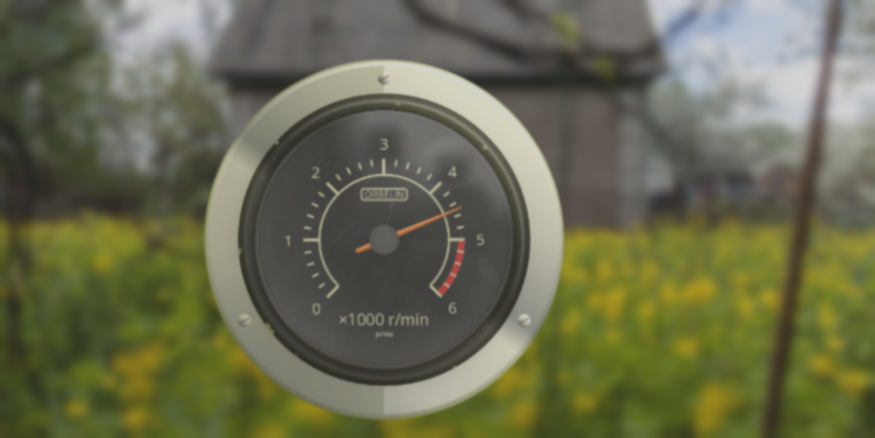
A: 4500; rpm
